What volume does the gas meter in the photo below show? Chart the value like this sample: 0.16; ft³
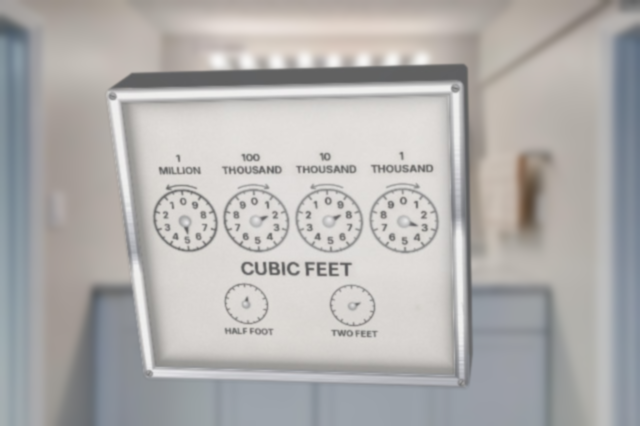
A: 518300; ft³
